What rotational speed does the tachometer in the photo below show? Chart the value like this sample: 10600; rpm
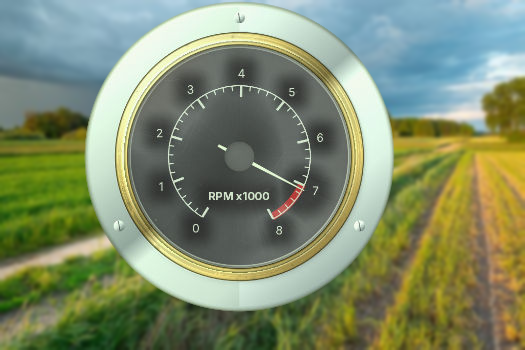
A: 7100; rpm
